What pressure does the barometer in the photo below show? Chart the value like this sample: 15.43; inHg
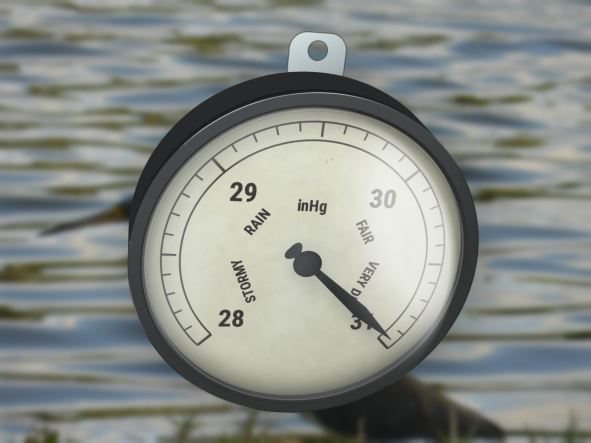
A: 30.95; inHg
